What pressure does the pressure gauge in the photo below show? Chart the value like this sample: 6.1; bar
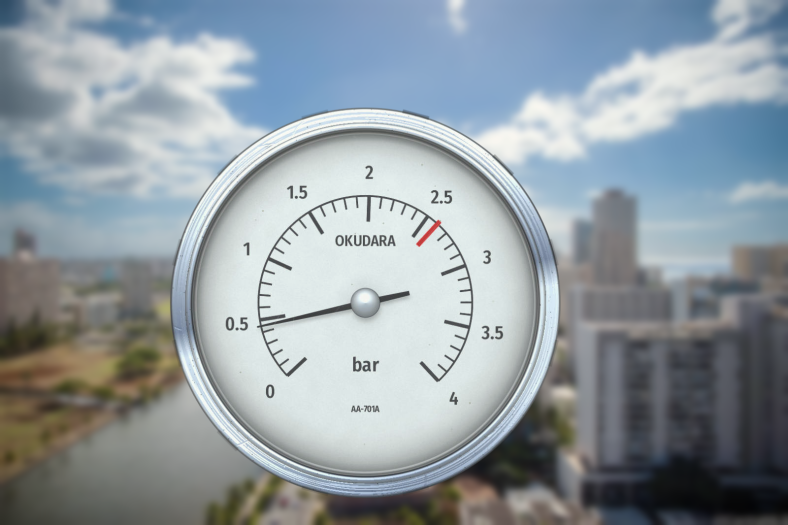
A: 0.45; bar
